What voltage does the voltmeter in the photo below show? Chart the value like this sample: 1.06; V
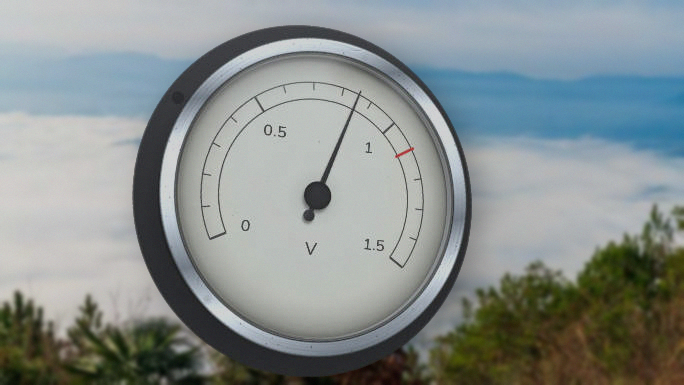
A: 0.85; V
